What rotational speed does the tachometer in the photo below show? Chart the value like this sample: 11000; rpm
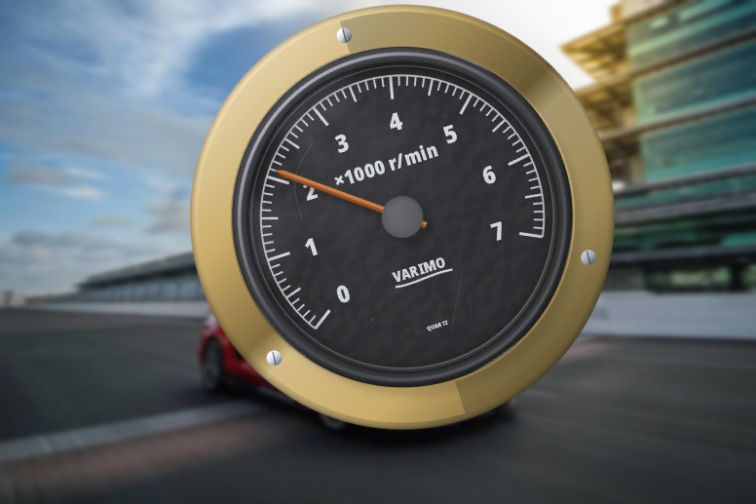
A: 2100; rpm
